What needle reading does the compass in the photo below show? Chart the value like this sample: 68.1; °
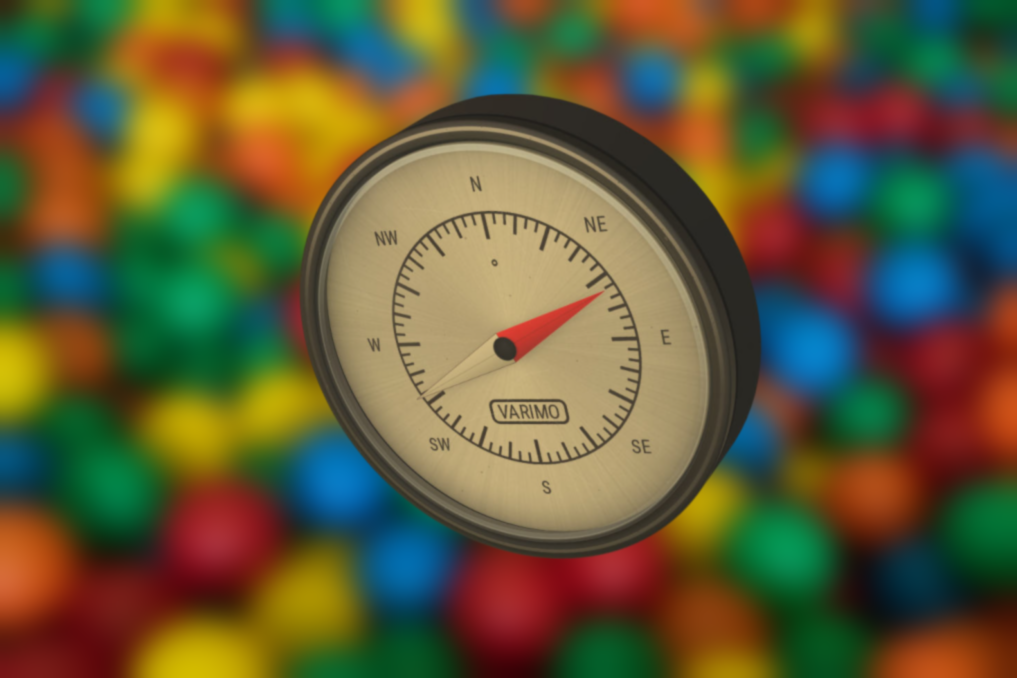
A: 65; °
